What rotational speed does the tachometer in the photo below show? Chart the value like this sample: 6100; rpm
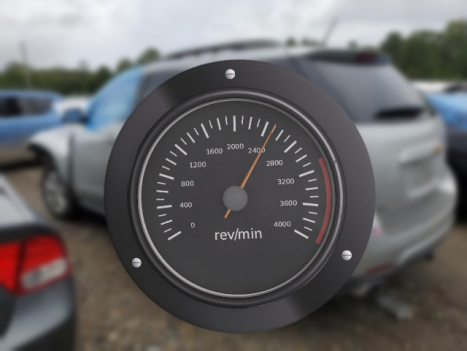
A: 2500; rpm
